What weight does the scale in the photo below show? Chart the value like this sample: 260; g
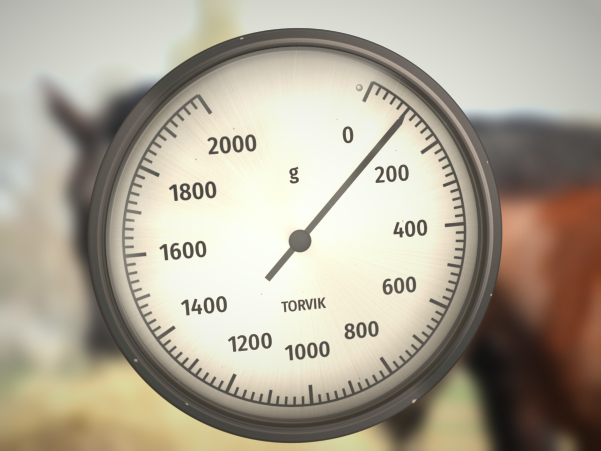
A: 100; g
